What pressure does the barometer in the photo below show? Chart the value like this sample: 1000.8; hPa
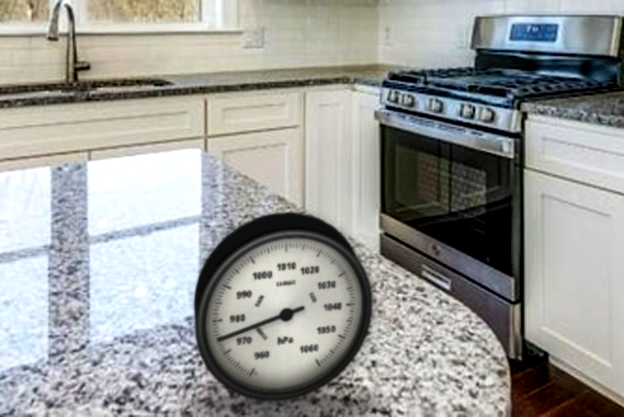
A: 975; hPa
